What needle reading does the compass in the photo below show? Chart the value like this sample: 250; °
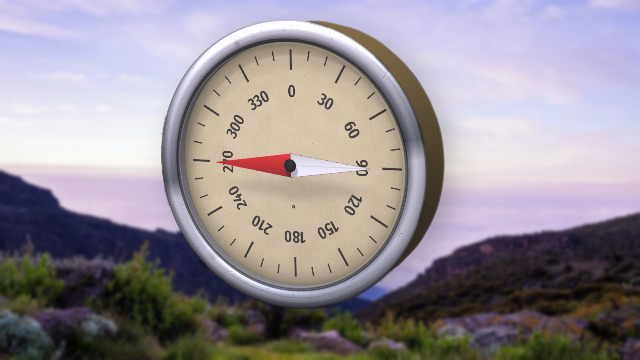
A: 270; °
